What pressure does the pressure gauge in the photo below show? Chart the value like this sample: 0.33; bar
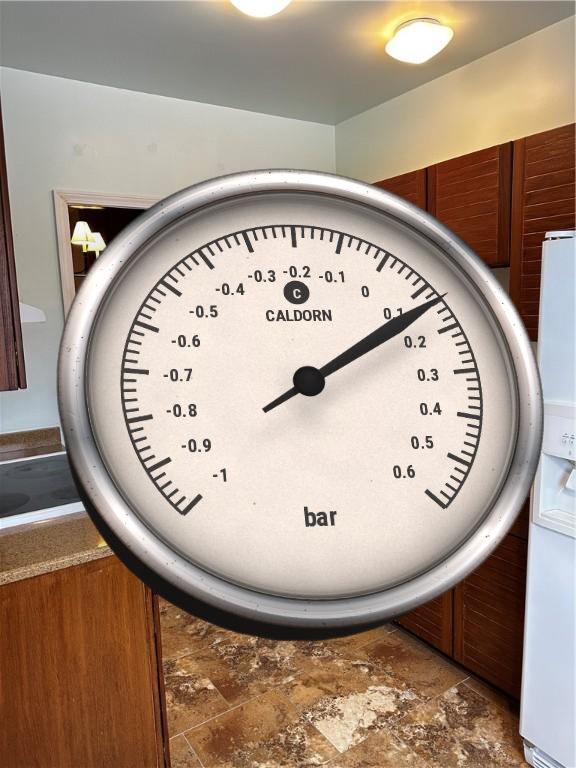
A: 0.14; bar
